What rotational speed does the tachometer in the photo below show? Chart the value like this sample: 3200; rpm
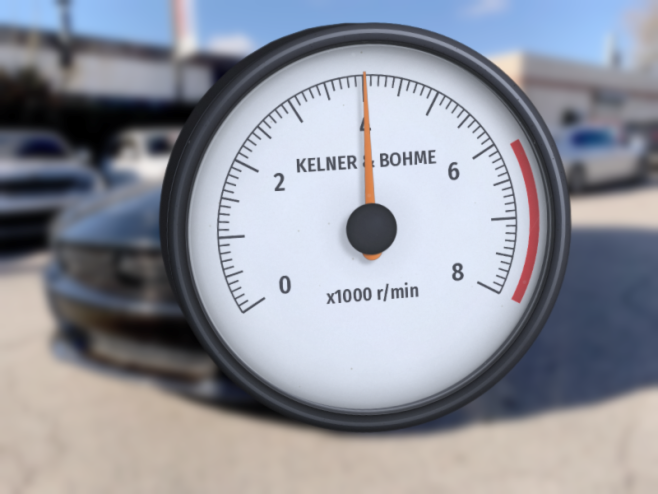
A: 4000; rpm
